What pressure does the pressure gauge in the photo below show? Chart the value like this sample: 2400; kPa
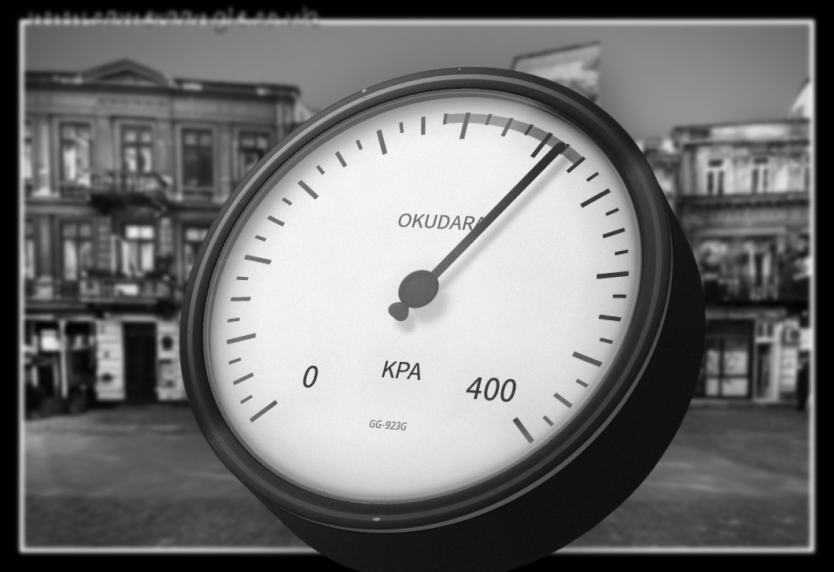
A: 250; kPa
